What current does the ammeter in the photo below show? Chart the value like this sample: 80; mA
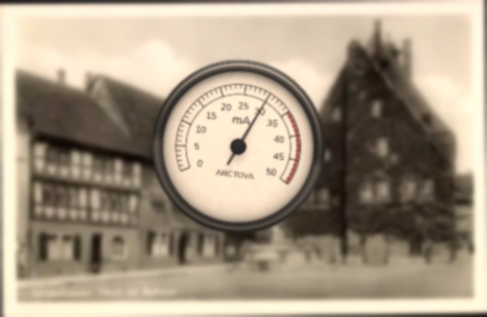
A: 30; mA
